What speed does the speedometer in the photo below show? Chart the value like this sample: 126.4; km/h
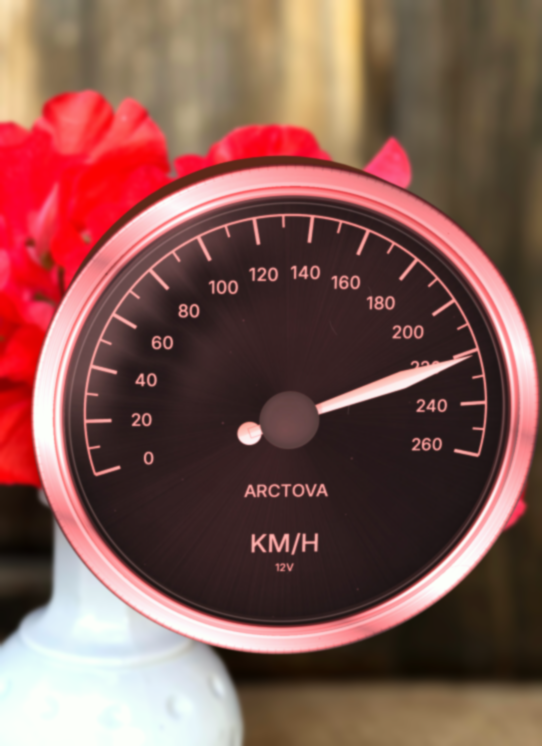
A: 220; km/h
